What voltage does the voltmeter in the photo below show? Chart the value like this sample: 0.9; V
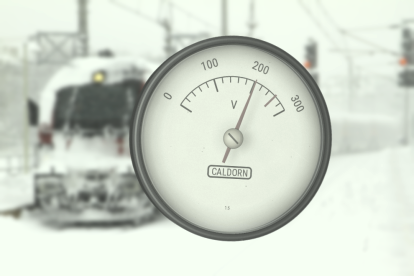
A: 200; V
